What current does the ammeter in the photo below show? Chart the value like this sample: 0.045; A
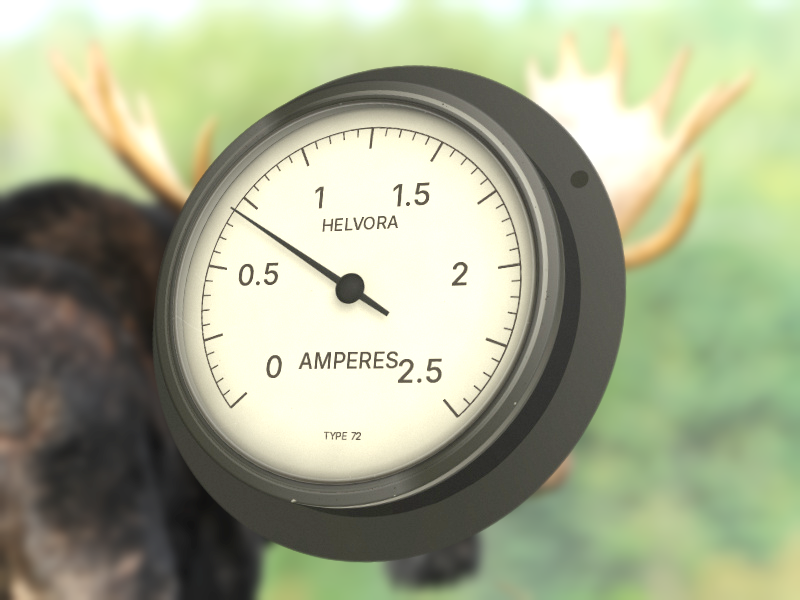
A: 0.7; A
